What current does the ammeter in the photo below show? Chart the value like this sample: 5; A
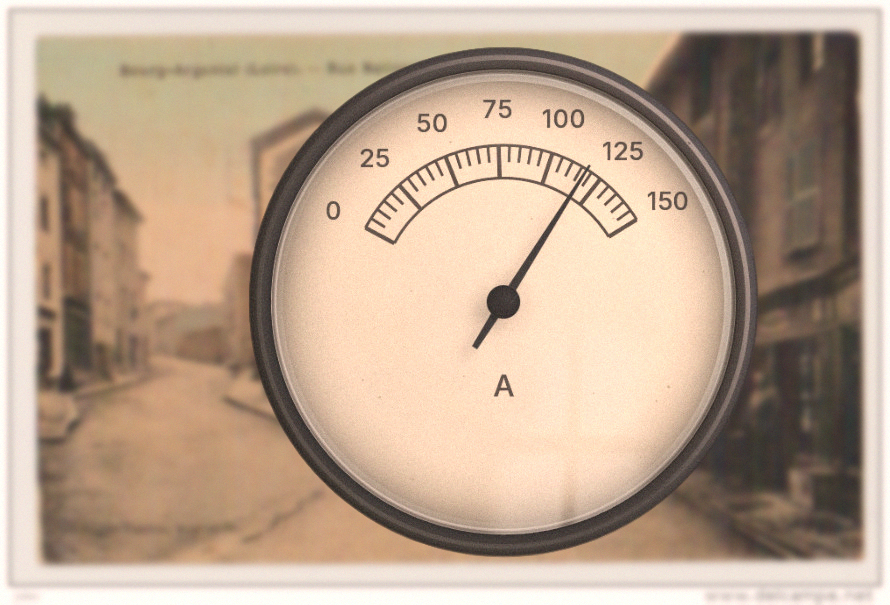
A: 117.5; A
